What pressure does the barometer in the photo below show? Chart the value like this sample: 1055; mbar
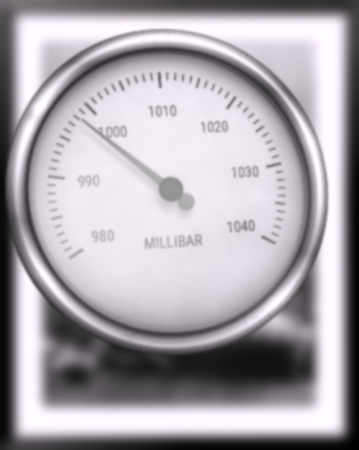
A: 998; mbar
